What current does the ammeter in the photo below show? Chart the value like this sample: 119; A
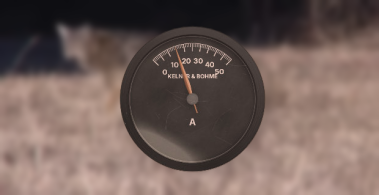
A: 15; A
